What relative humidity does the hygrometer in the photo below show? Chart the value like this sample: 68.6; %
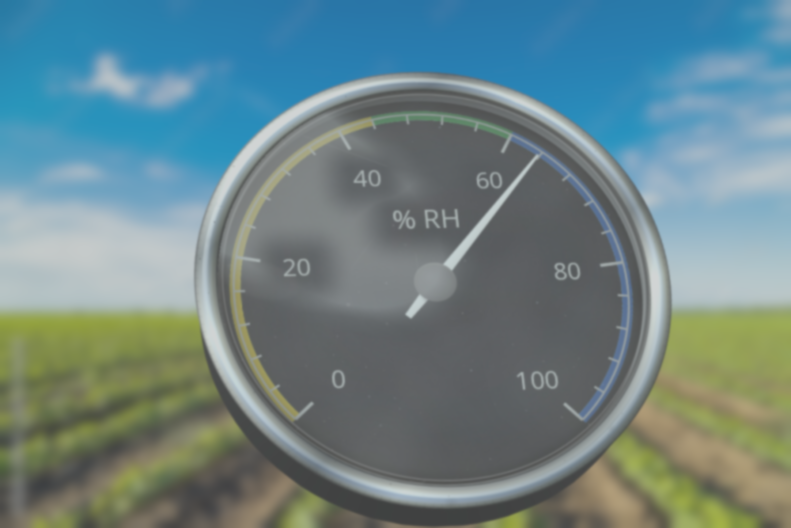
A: 64; %
